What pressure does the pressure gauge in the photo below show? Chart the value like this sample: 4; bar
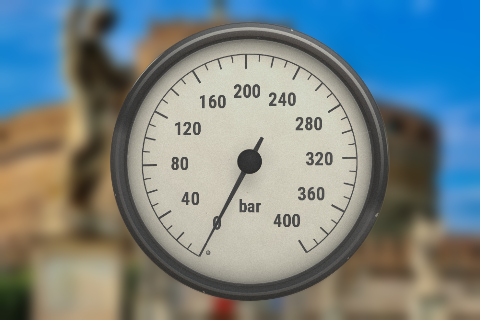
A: 0; bar
